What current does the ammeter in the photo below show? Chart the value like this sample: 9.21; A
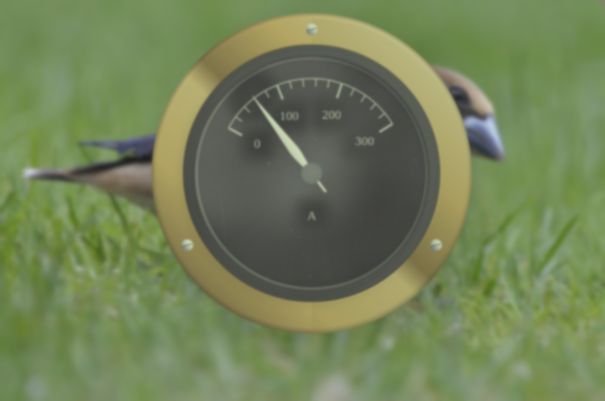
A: 60; A
